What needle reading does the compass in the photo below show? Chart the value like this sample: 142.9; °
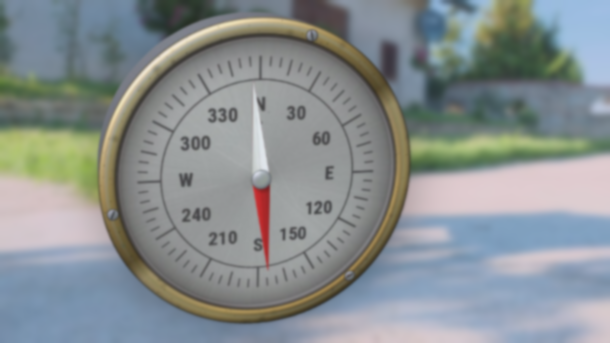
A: 175; °
